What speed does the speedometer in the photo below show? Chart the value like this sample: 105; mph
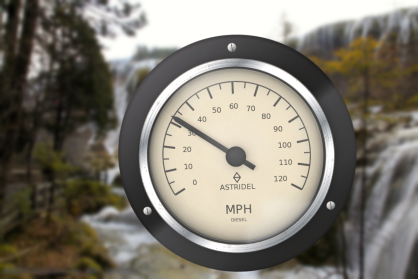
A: 32.5; mph
